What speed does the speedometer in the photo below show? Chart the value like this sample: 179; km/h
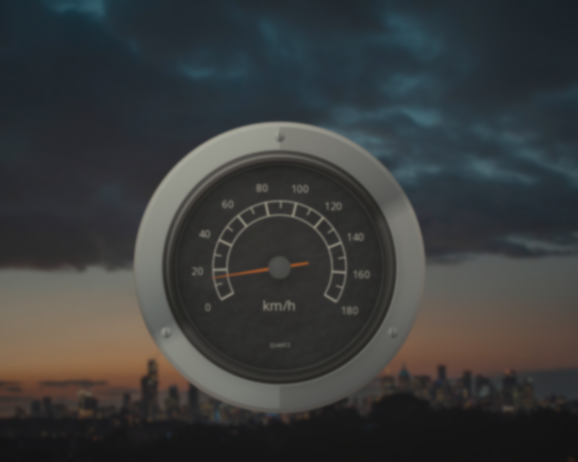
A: 15; km/h
